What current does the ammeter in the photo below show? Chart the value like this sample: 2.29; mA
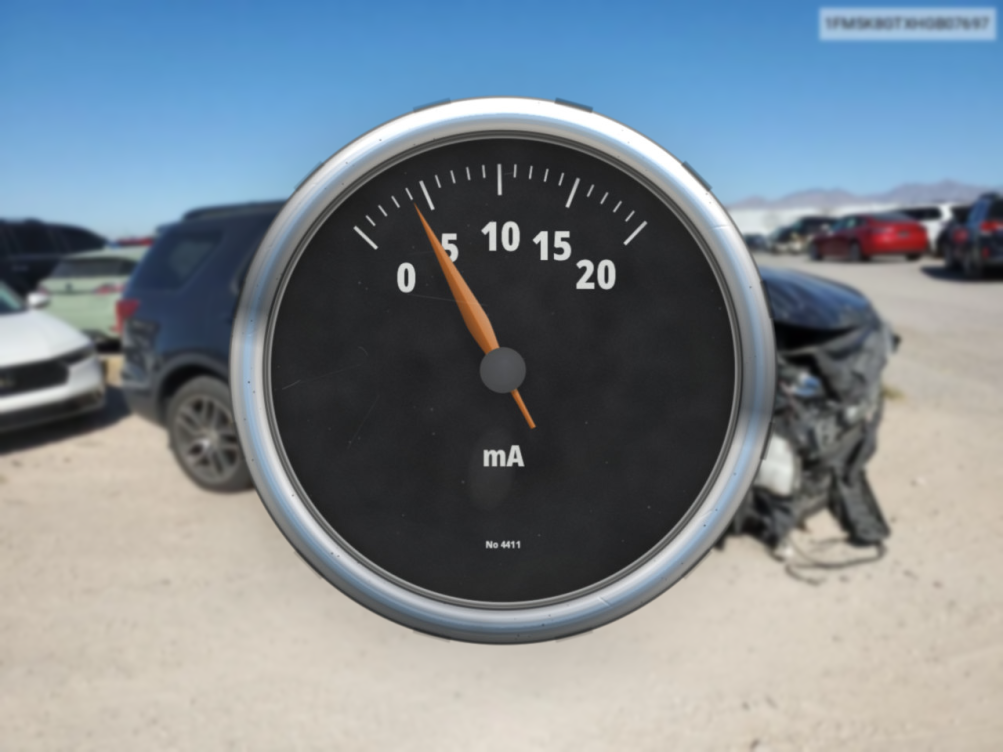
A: 4; mA
